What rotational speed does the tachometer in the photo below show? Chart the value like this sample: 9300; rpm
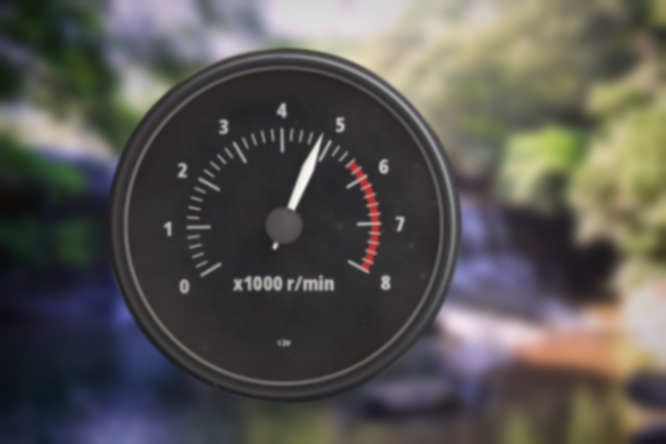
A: 4800; rpm
